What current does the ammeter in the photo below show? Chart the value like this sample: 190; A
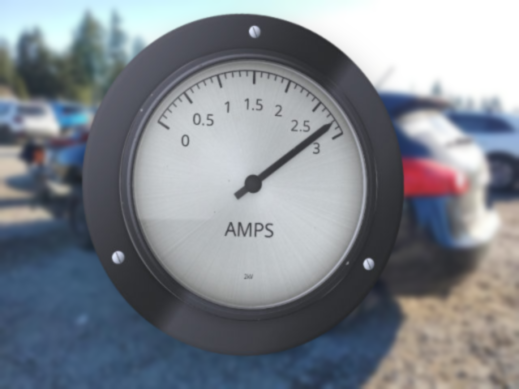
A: 2.8; A
